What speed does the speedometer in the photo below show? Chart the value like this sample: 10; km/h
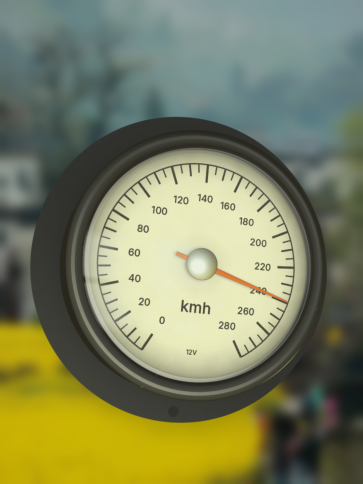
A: 240; km/h
